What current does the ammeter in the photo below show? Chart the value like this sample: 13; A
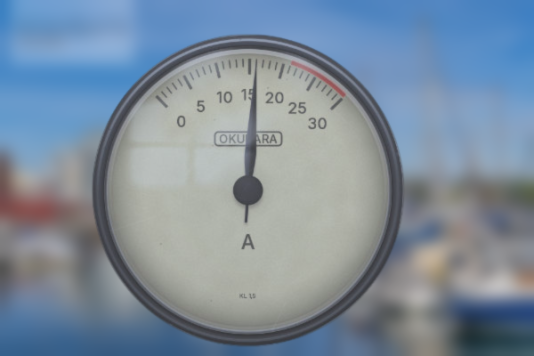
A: 16; A
